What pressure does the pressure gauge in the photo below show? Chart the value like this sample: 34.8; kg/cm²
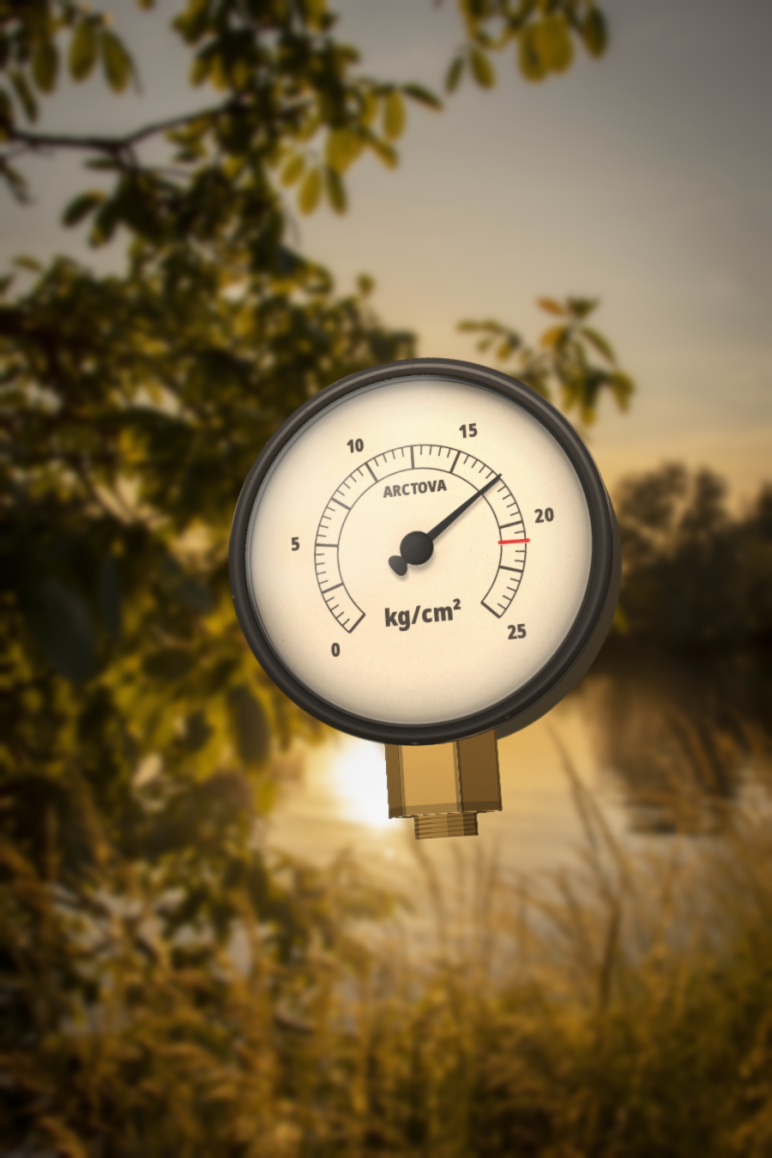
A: 17.5; kg/cm²
